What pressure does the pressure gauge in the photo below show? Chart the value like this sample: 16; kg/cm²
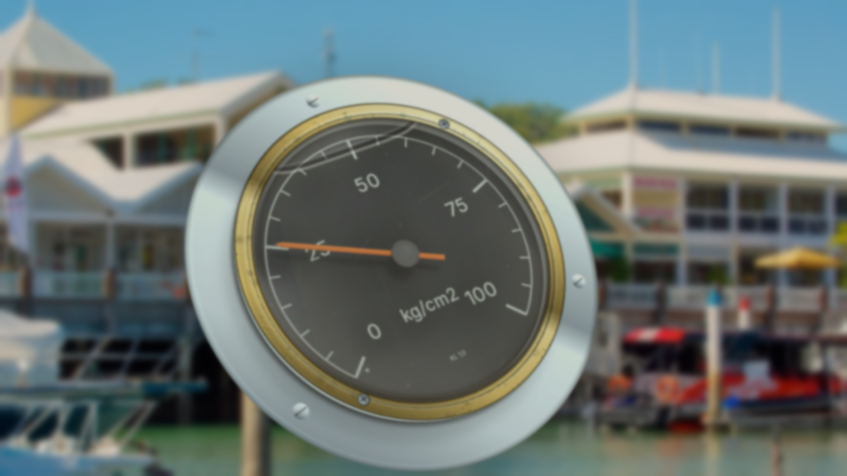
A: 25; kg/cm²
